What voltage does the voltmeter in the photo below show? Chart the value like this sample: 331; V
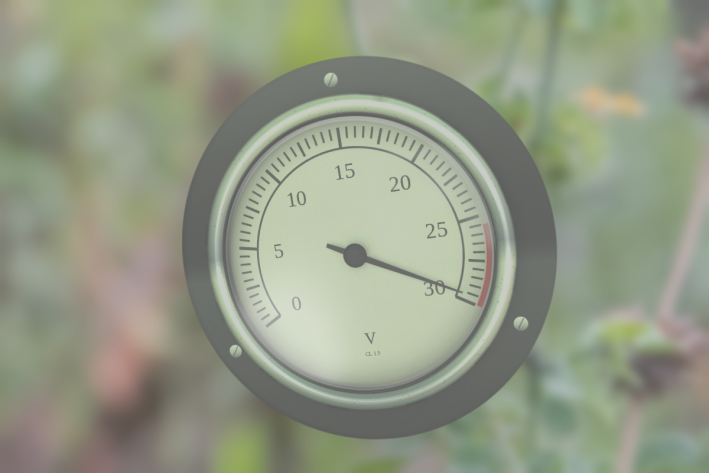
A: 29.5; V
